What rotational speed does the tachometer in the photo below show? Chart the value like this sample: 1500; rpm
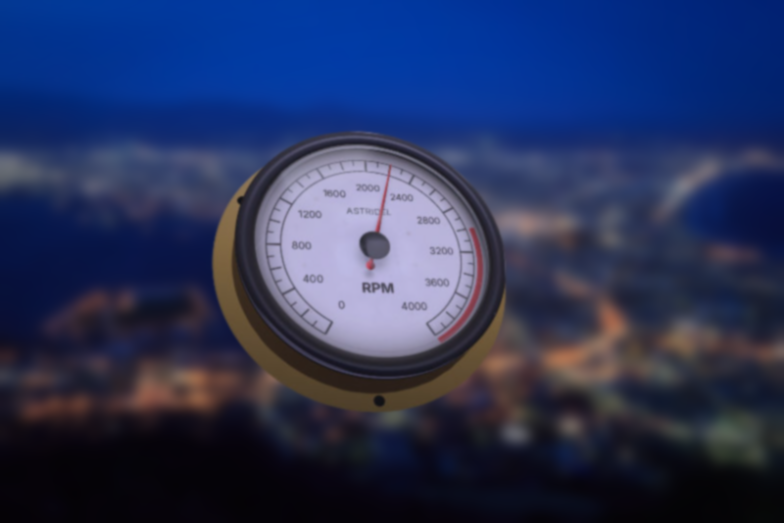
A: 2200; rpm
